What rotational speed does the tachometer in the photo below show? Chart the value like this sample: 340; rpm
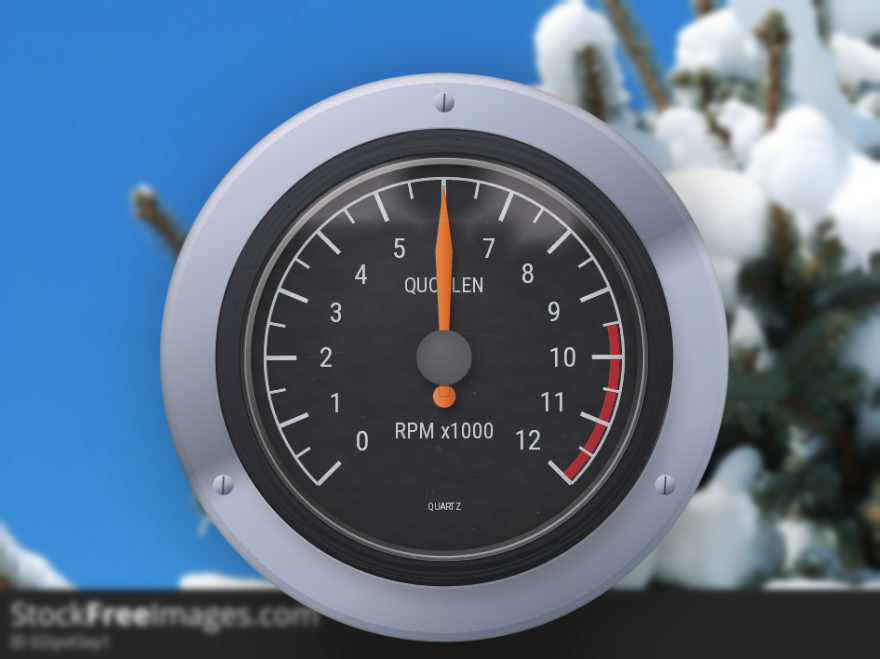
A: 6000; rpm
